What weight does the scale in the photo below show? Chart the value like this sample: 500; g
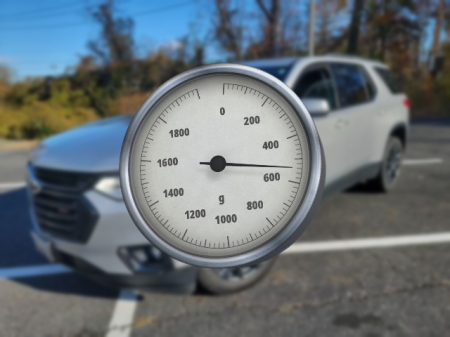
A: 540; g
